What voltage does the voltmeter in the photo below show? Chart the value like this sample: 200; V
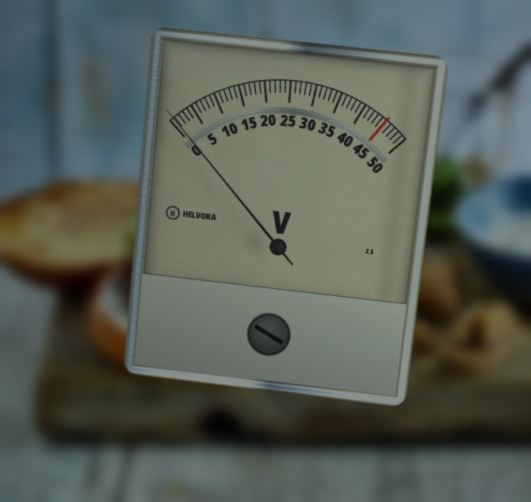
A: 1; V
